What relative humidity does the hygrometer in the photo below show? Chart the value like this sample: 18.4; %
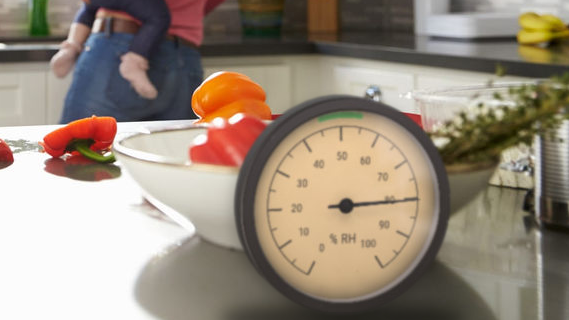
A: 80; %
